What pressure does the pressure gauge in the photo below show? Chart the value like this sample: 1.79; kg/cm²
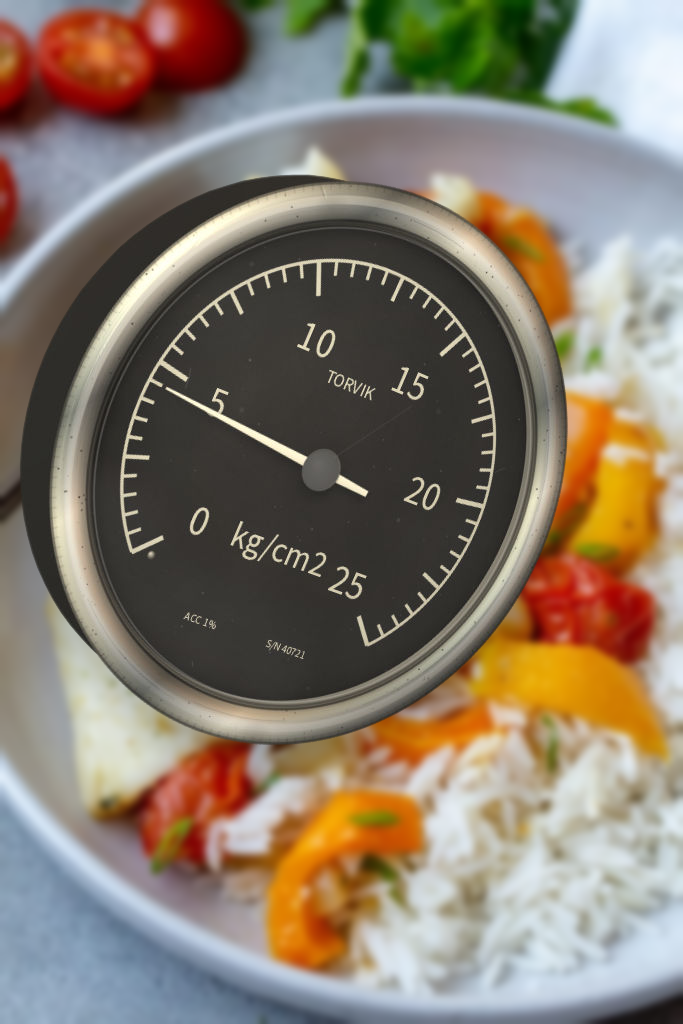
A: 4.5; kg/cm²
